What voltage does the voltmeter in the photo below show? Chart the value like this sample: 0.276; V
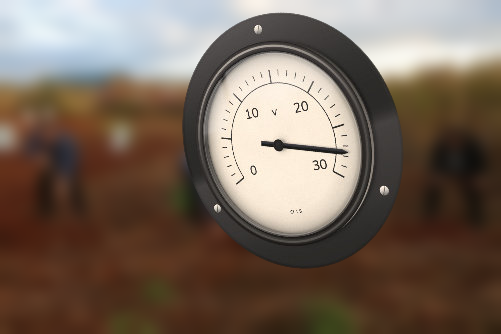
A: 27.5; V
